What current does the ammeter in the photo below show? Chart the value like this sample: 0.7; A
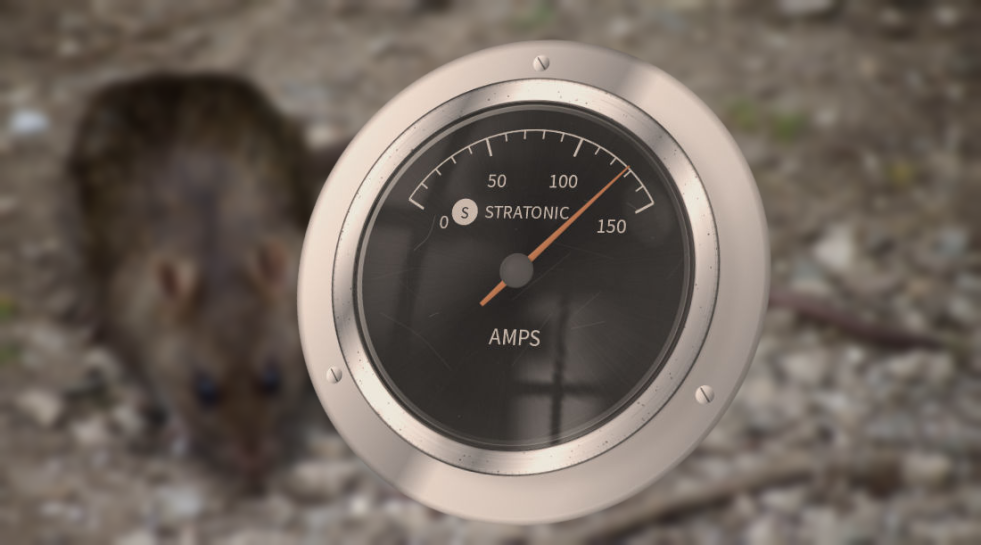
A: 130; A
